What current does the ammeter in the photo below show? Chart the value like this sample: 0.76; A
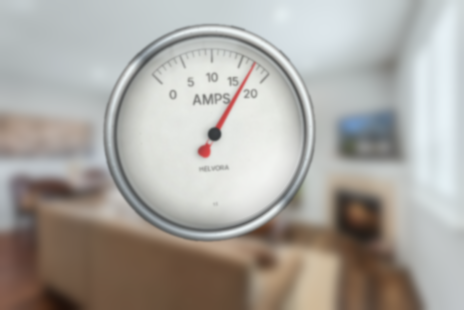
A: 17; A
